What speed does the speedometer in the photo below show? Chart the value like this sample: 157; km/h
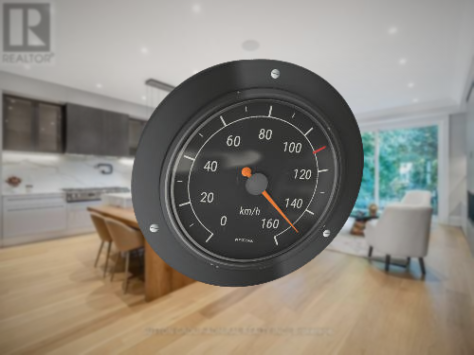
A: 150; km/h
